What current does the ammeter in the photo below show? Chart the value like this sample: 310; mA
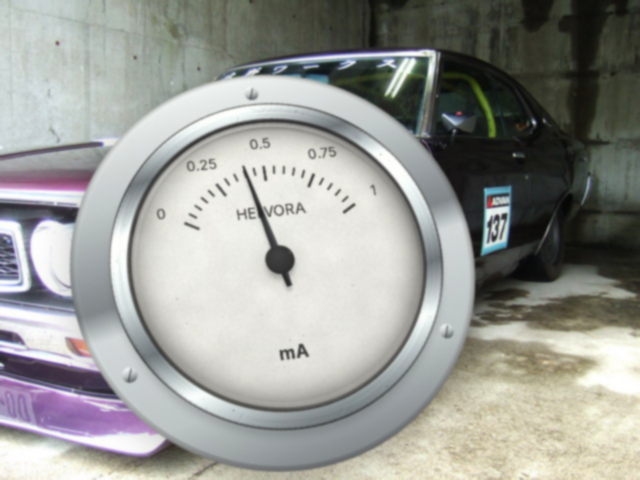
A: 0.4; mA
